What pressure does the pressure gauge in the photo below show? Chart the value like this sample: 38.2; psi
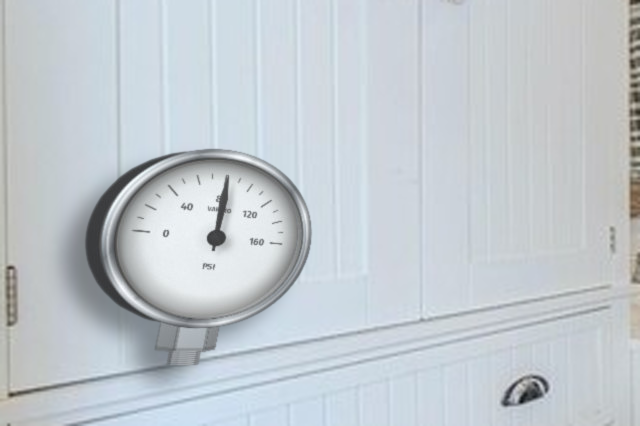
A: 80; psi
